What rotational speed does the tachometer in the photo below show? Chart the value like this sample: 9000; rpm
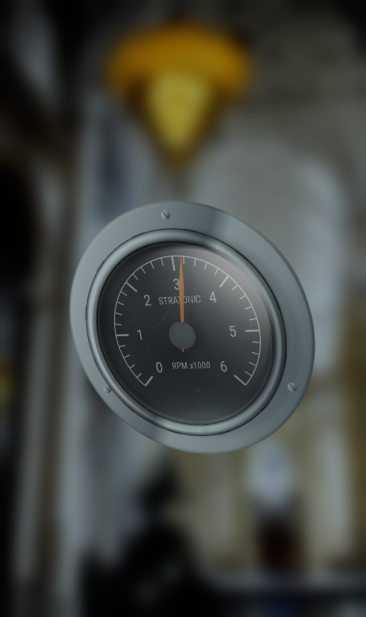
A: 3200; rpm
